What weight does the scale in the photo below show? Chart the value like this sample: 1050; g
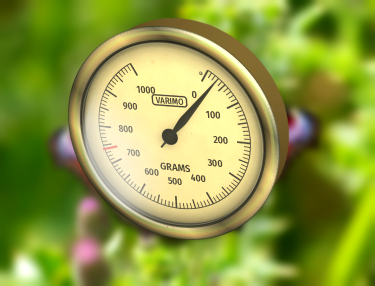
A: 30; g
